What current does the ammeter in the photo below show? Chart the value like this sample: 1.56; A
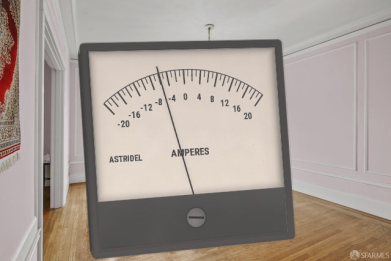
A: -6; A
